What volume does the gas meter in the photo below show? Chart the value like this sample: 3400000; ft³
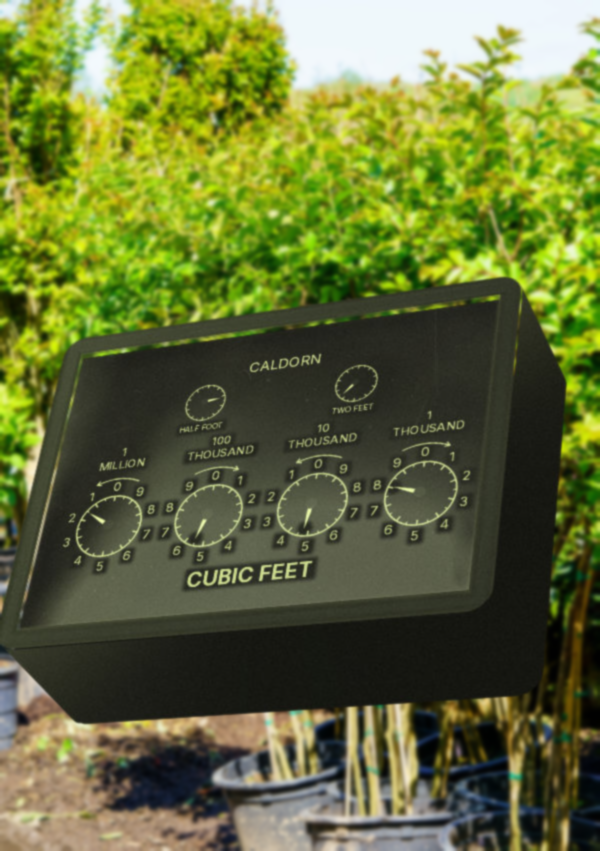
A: 154800; ft³
